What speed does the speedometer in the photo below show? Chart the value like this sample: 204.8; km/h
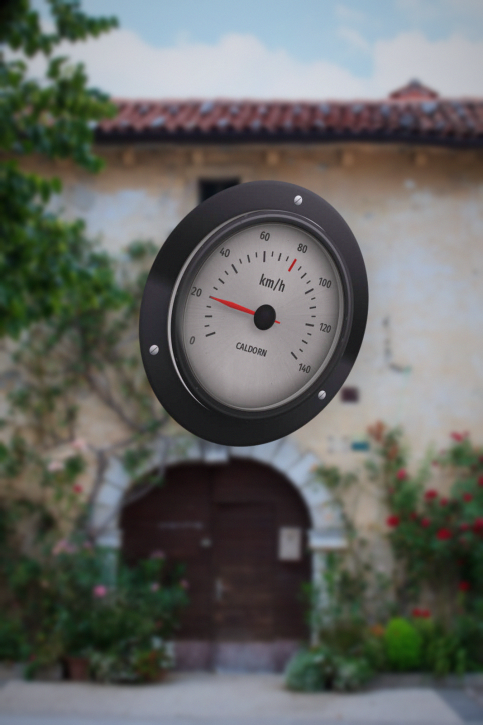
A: 20; km/h
